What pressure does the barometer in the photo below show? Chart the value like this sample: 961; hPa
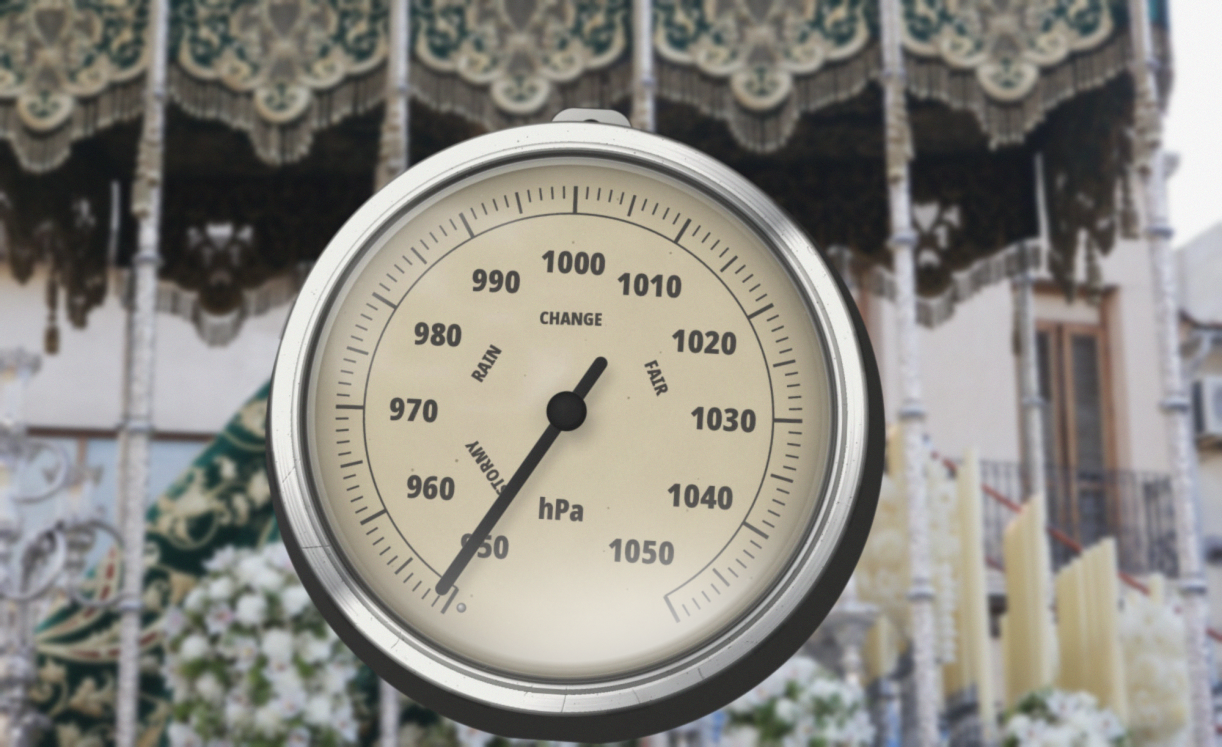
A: 951; hPa
